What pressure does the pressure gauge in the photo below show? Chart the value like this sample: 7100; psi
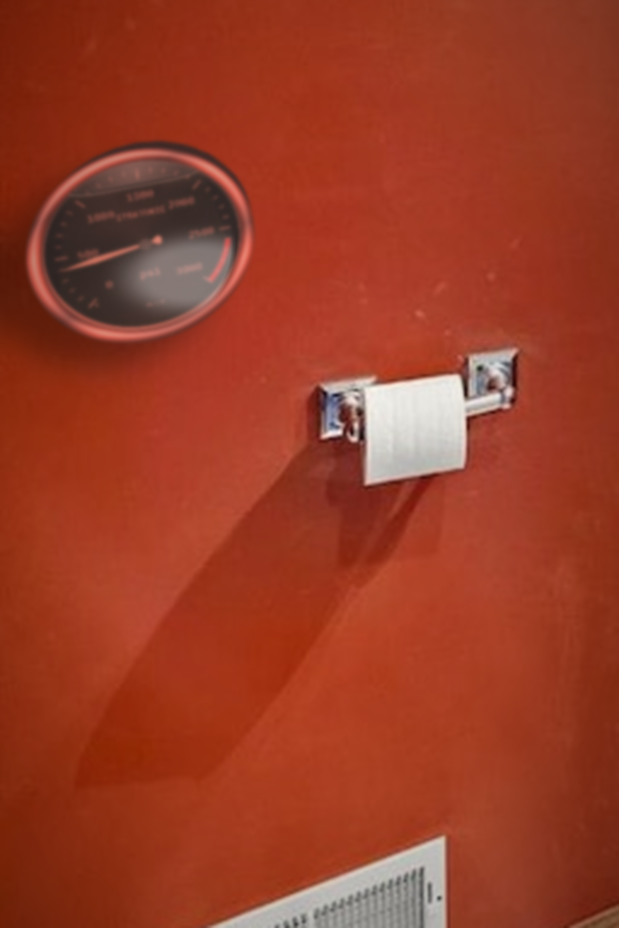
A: 400; psi
